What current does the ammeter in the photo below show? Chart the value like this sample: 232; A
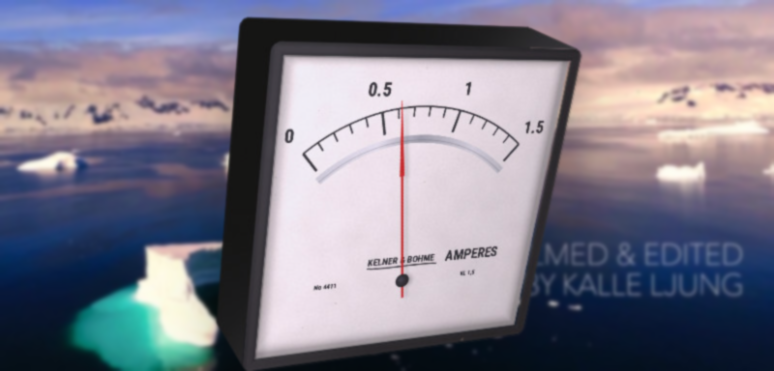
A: 0.6; A
